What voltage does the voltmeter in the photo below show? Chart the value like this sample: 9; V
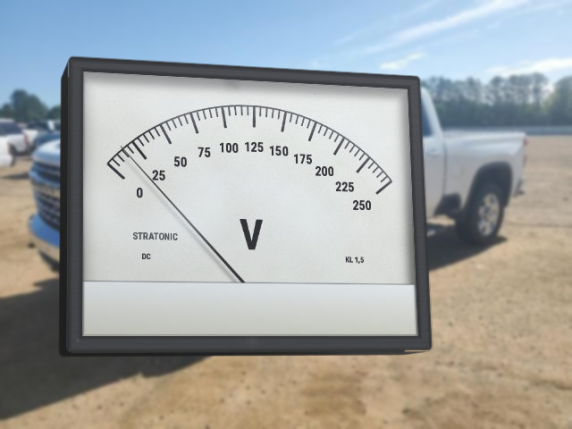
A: 15; V
